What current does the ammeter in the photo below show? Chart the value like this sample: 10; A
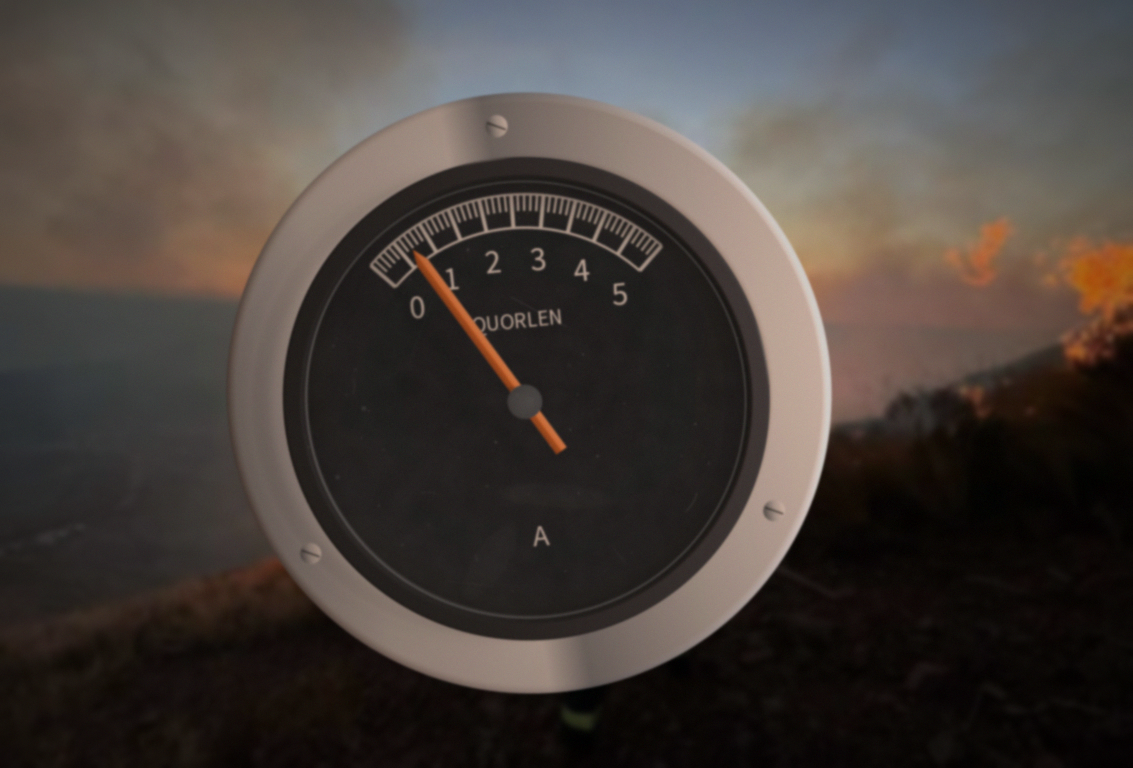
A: 0.7; A
